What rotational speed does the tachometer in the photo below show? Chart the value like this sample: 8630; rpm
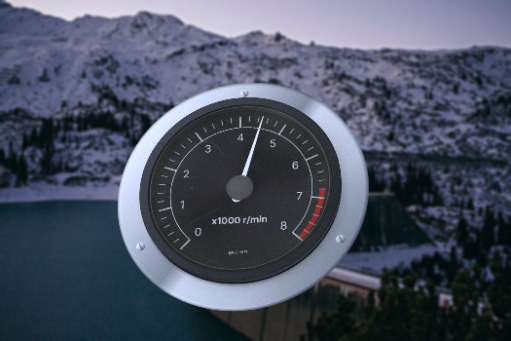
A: 4500; rpm
